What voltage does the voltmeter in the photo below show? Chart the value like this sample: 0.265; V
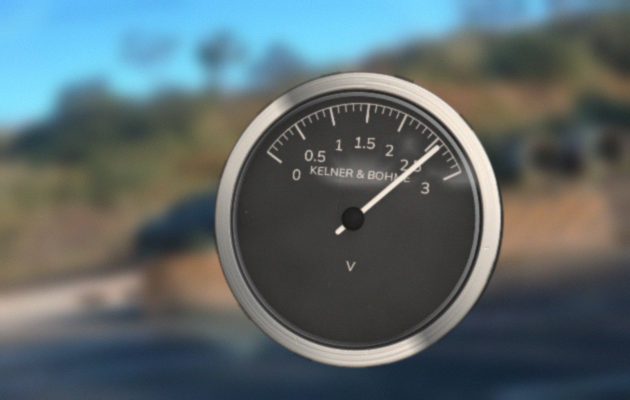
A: 2.6; V
